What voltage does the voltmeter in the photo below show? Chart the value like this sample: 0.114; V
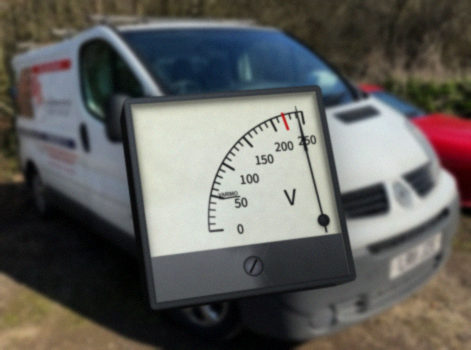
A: 240; V
